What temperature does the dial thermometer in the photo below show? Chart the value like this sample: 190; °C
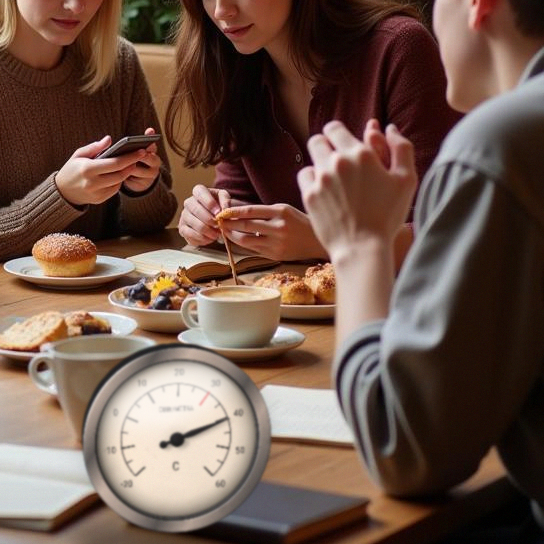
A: 40; °C
